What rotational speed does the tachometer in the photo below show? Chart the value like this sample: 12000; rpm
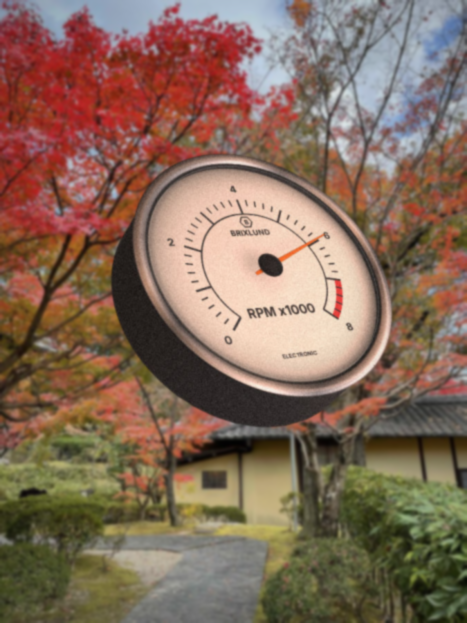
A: 6000; rpm
